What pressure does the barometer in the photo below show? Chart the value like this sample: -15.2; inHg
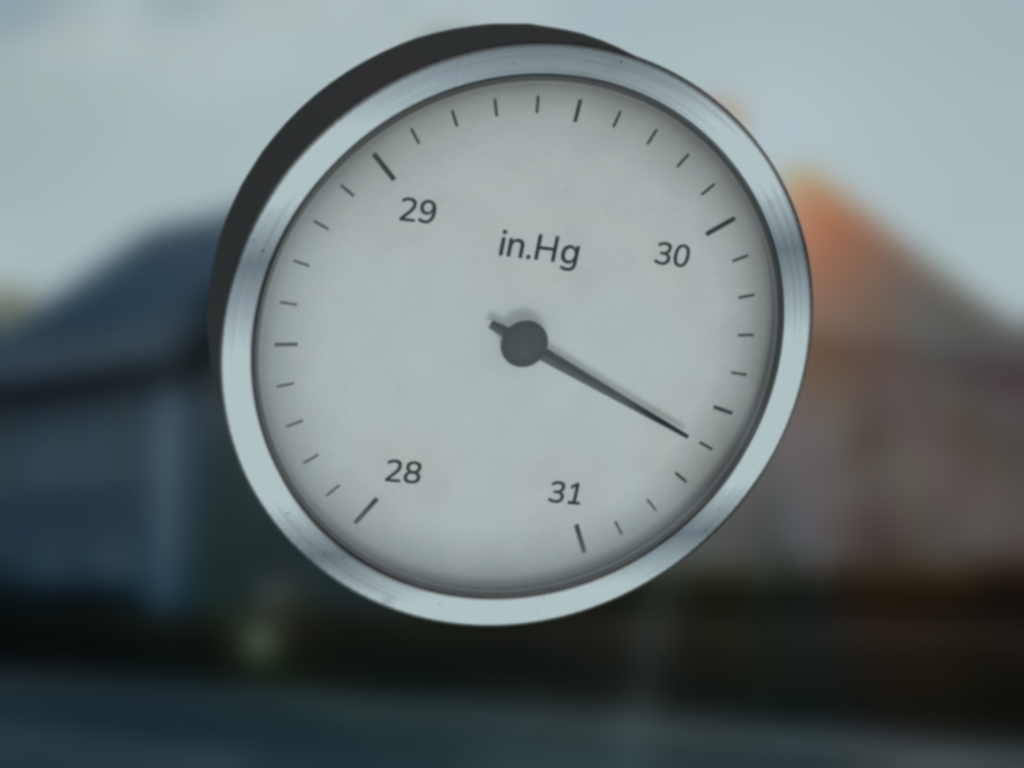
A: 30.6; inHg
